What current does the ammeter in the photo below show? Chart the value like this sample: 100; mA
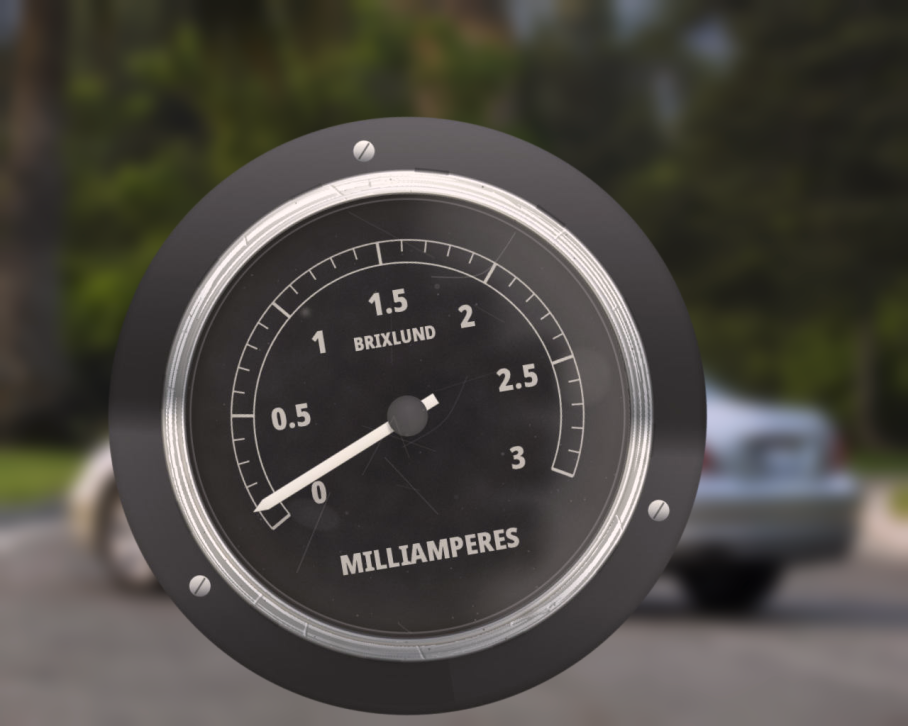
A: 0.1; mA
